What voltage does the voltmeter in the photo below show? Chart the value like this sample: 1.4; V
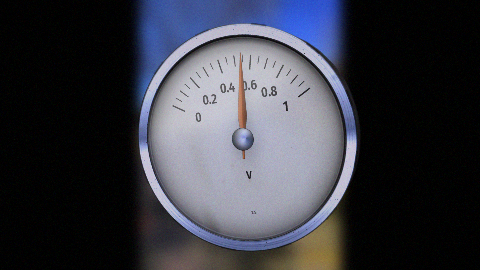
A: 0.55; V
